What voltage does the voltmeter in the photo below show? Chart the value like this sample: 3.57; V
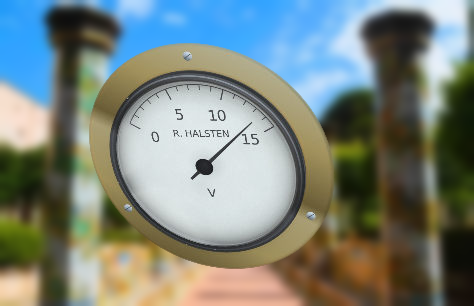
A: 13.5; V
